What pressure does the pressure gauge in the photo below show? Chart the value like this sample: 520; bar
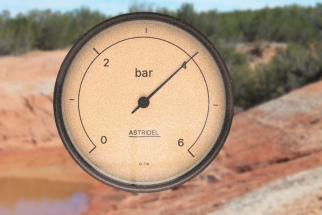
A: 4; bar
